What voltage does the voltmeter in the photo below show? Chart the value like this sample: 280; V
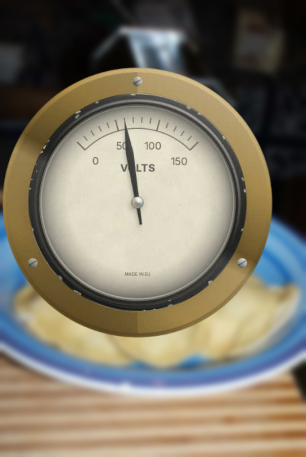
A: 60; V
